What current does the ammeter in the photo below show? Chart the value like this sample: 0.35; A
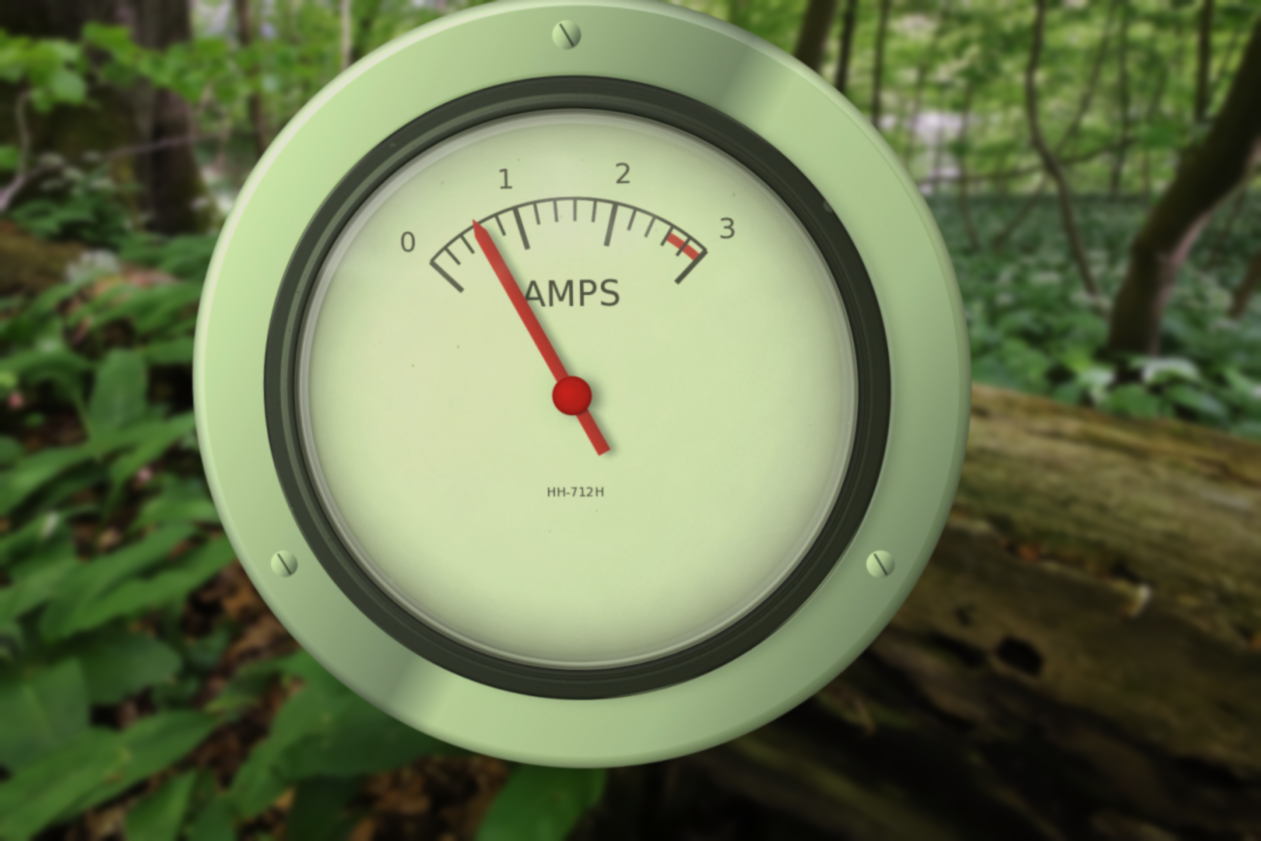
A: 0.6; A
